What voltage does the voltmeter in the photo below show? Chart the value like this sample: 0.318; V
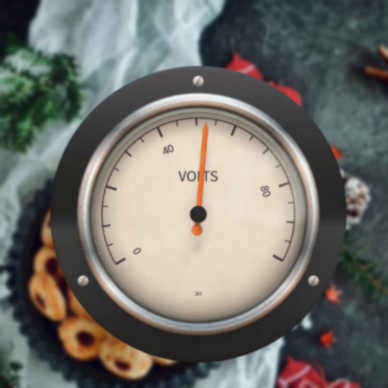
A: 52.5; V
